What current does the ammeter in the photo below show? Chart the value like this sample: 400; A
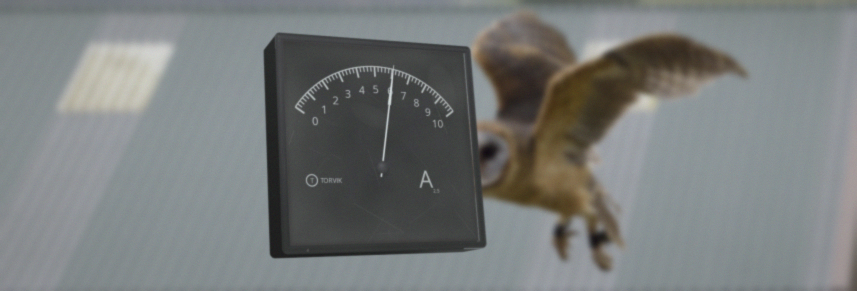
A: 6; A
